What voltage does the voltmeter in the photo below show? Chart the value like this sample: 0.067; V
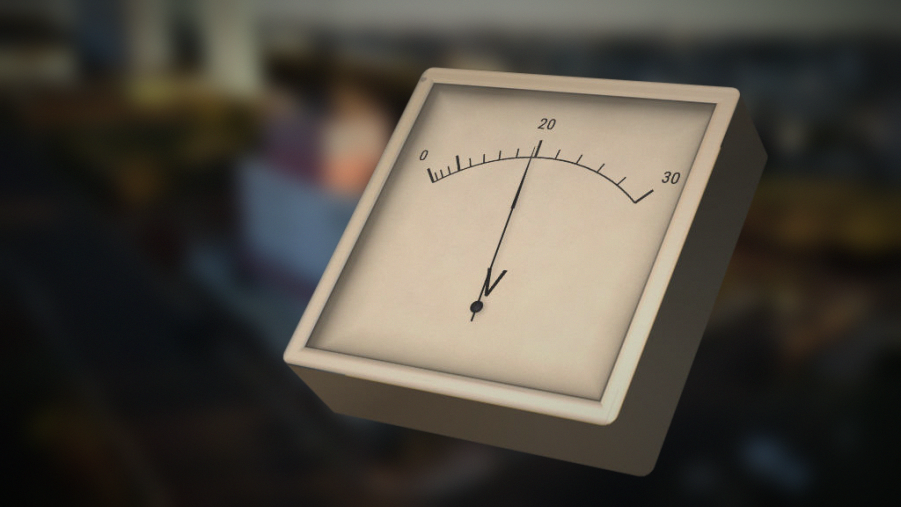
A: 20; V
